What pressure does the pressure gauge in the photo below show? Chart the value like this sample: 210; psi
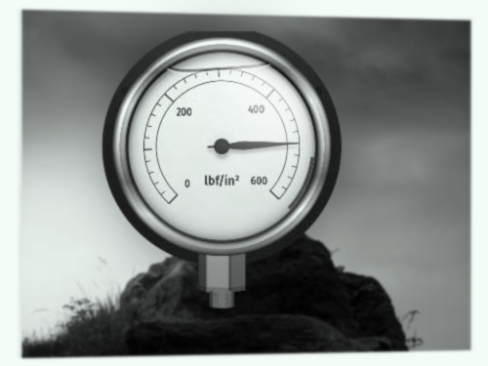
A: 500; psi
